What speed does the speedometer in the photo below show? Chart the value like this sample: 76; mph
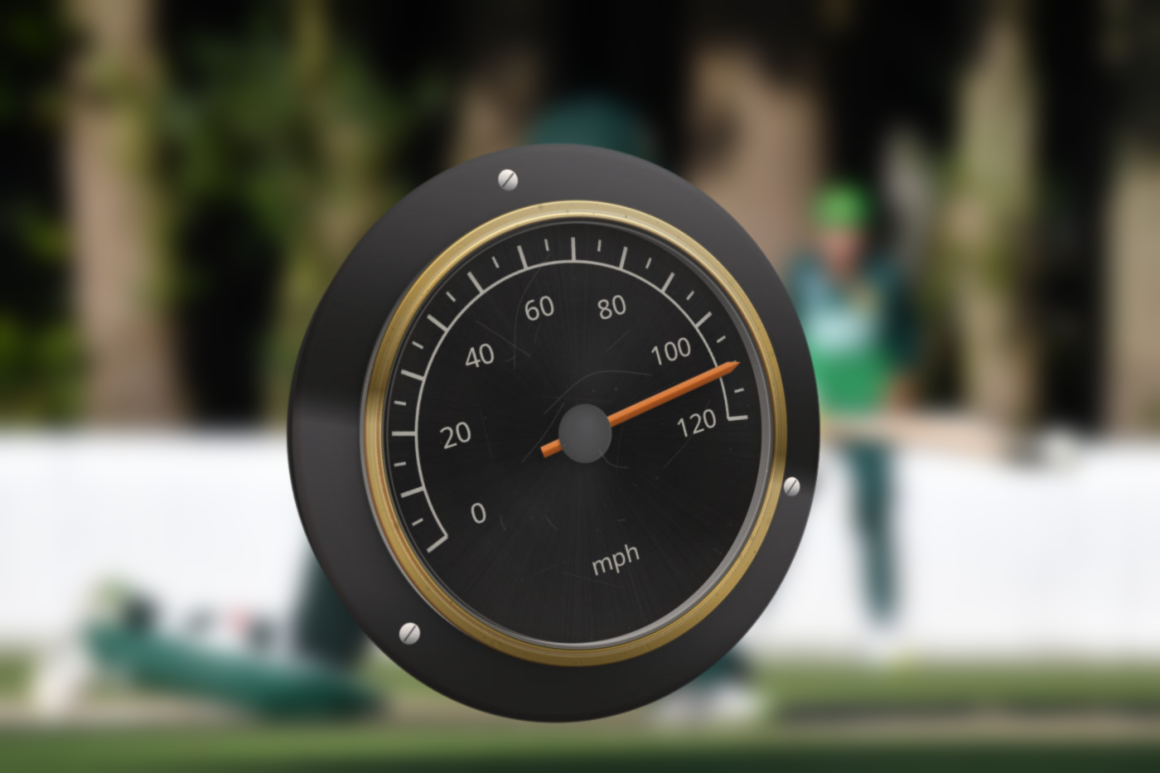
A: 110; mph
